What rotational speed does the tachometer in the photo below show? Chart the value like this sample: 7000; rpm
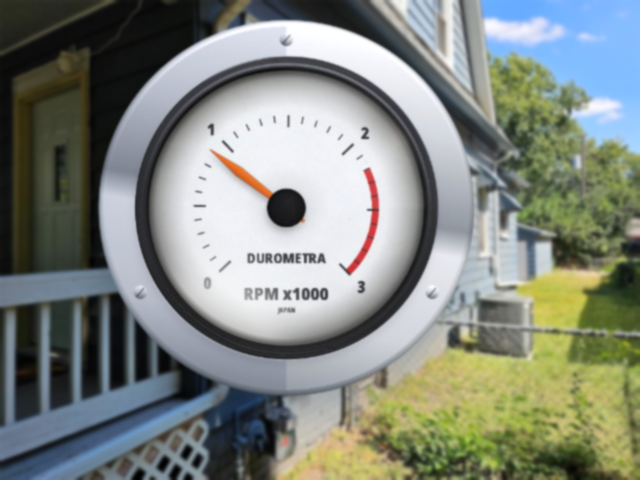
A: 900; rpm
